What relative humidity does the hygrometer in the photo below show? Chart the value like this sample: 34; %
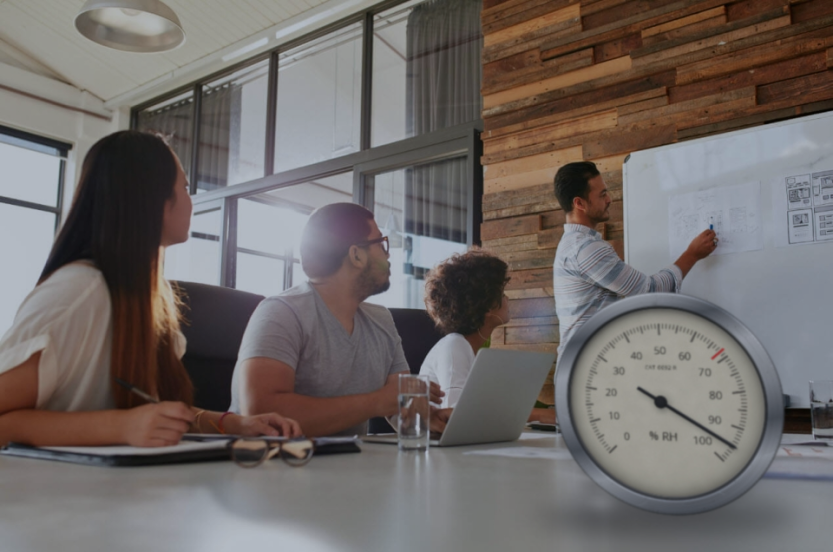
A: 95; %
